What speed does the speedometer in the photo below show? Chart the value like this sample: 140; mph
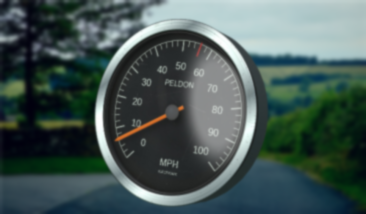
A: 6; mph
